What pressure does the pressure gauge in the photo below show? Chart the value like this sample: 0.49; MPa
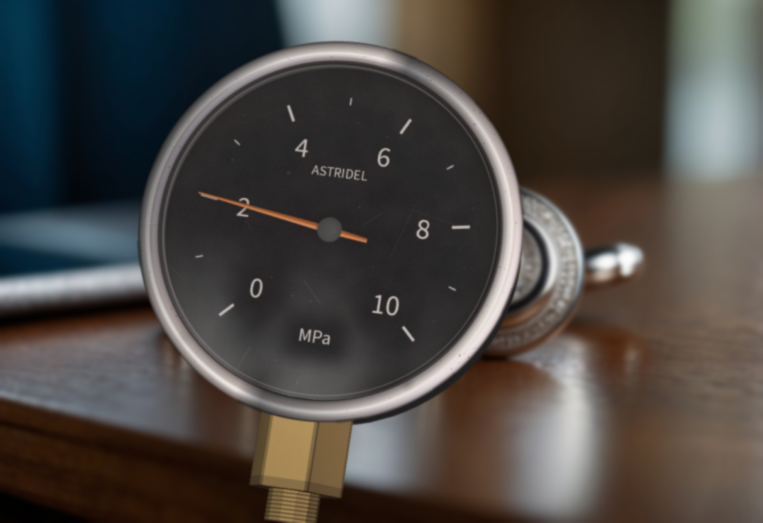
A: 2; MPa
